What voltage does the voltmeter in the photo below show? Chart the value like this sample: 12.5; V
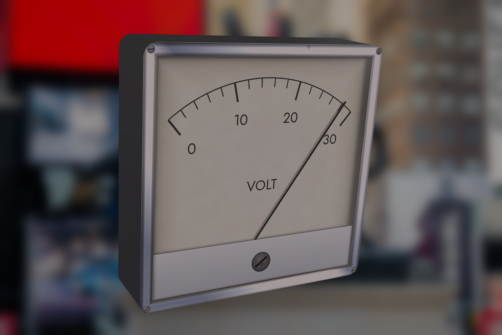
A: 28; V
